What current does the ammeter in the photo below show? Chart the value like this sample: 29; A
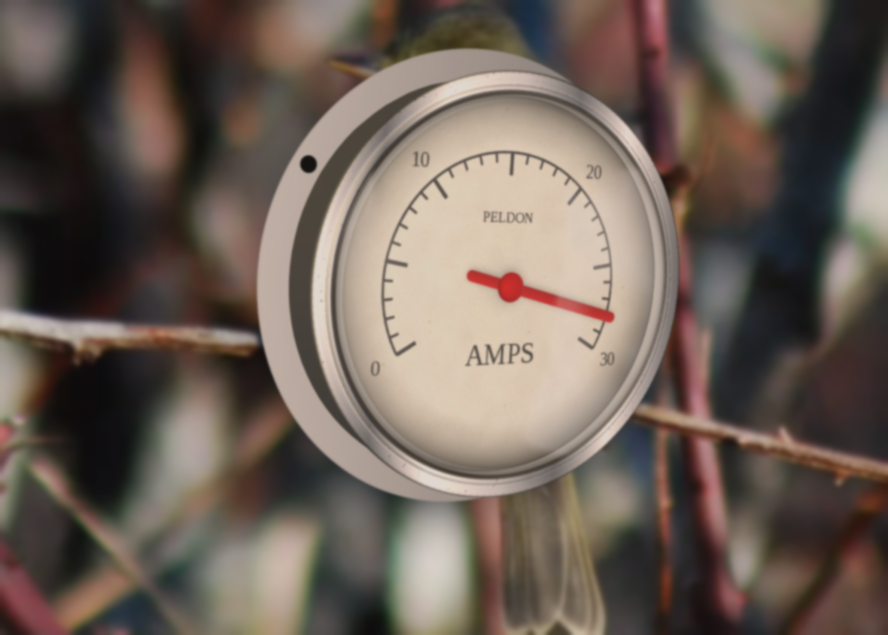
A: 28; A
